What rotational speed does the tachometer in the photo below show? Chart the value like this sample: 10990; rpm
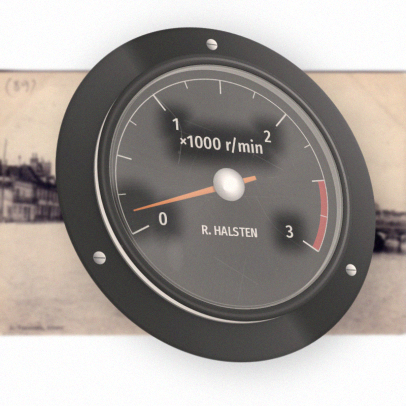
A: 125; rpm
